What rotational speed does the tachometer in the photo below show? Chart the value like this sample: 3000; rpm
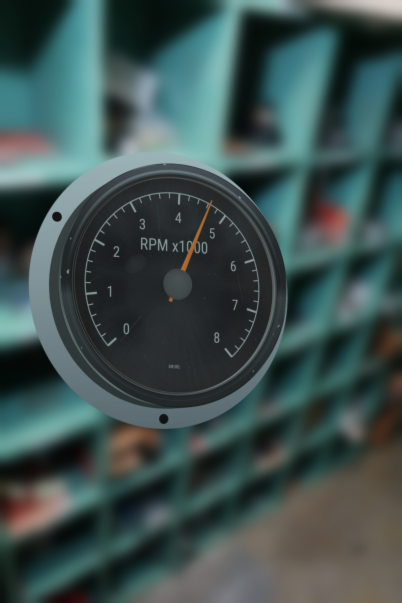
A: 4600; rpm
